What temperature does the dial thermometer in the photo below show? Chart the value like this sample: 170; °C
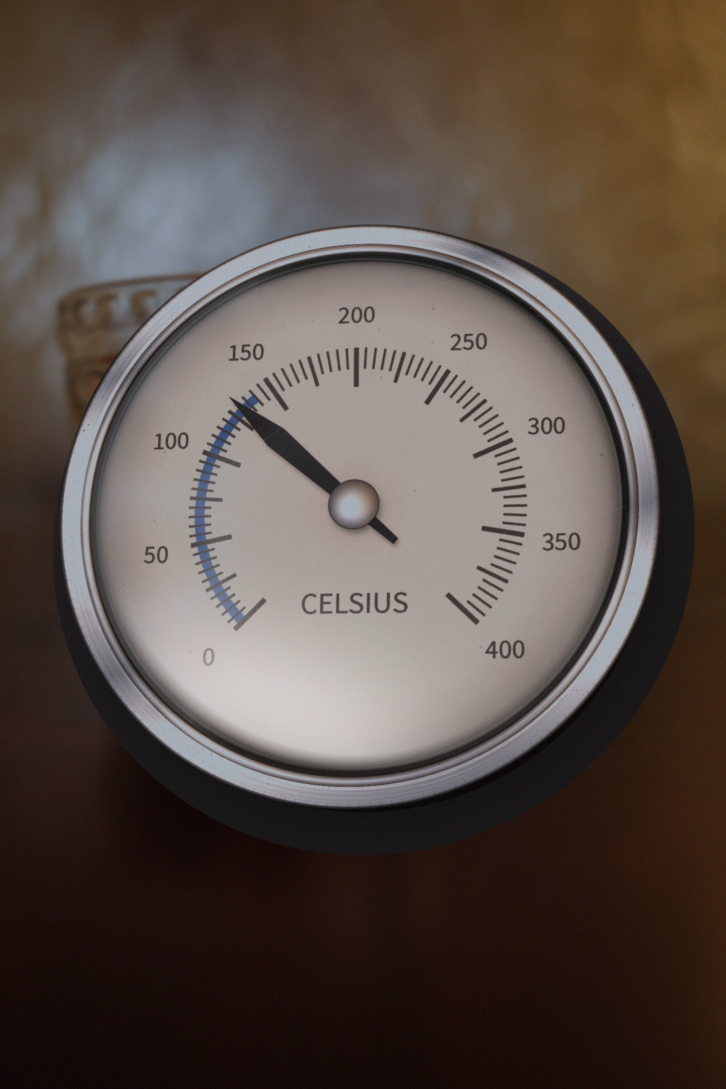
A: 130; °C
